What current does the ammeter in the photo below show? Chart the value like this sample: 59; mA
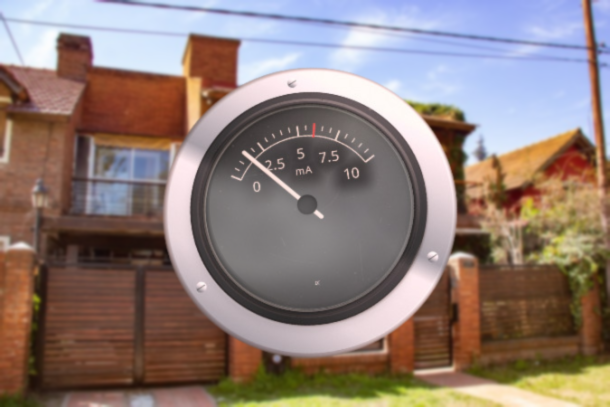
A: 1.5; mA
